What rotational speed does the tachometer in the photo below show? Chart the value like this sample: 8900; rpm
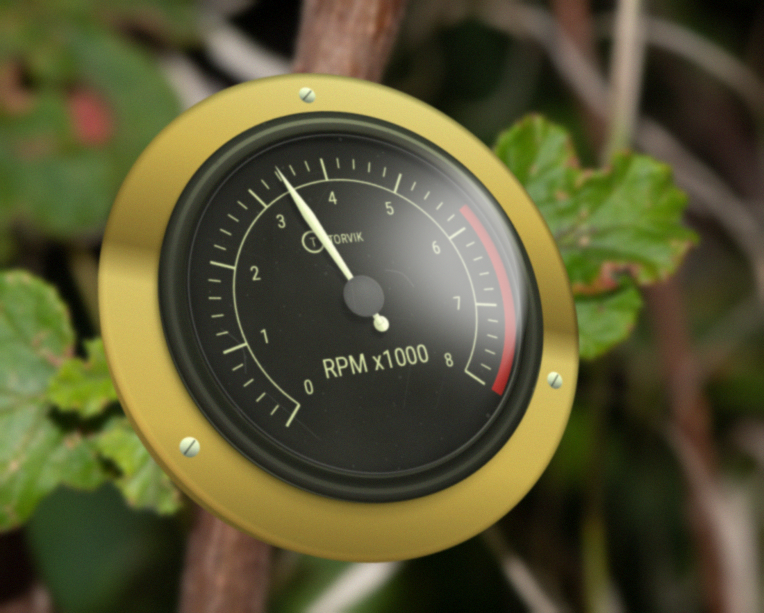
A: 3400; rpm
